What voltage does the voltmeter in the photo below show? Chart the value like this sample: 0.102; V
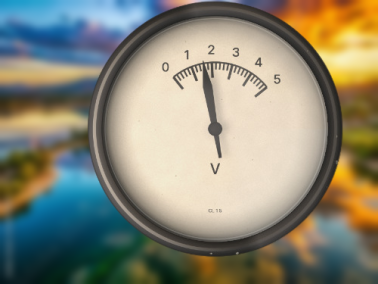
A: 1.6; V
